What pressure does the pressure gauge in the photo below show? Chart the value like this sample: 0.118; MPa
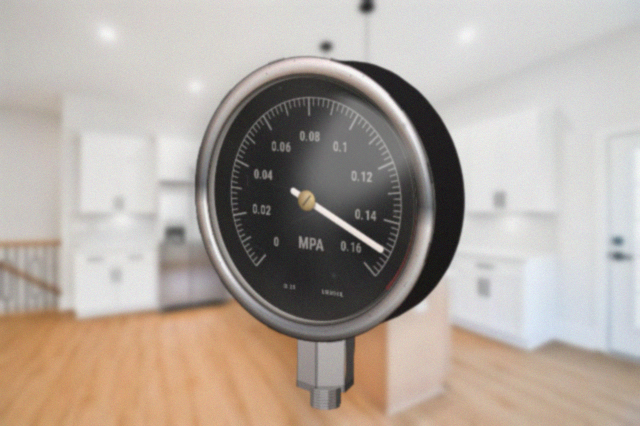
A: 0.15; MPa
